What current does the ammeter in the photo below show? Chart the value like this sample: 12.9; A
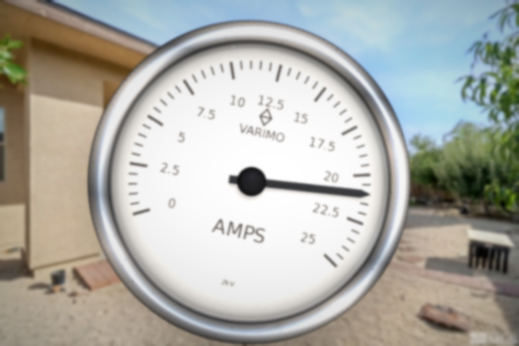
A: 21; A
